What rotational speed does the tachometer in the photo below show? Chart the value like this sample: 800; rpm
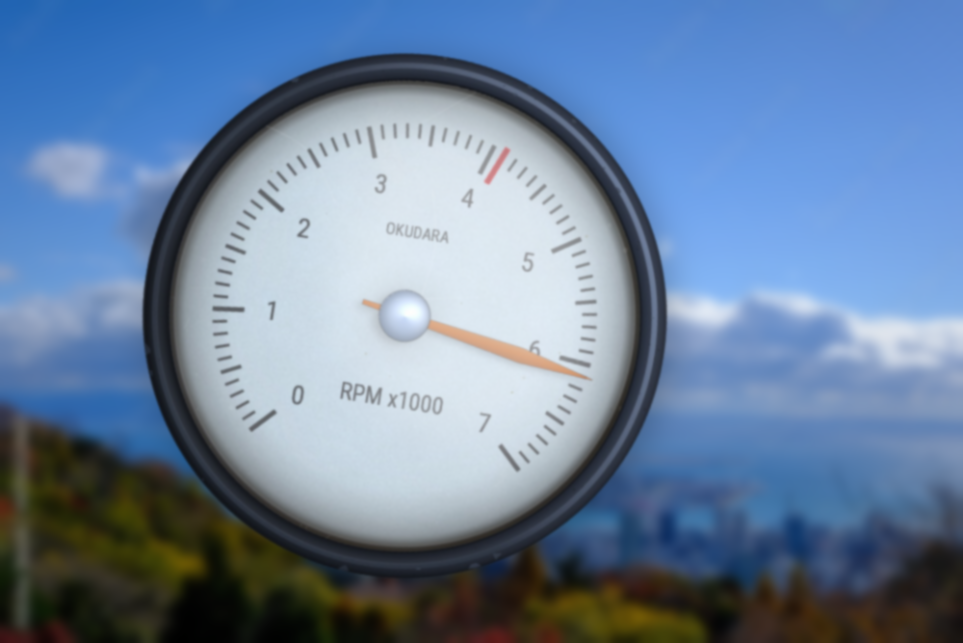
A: 6100; rpm
